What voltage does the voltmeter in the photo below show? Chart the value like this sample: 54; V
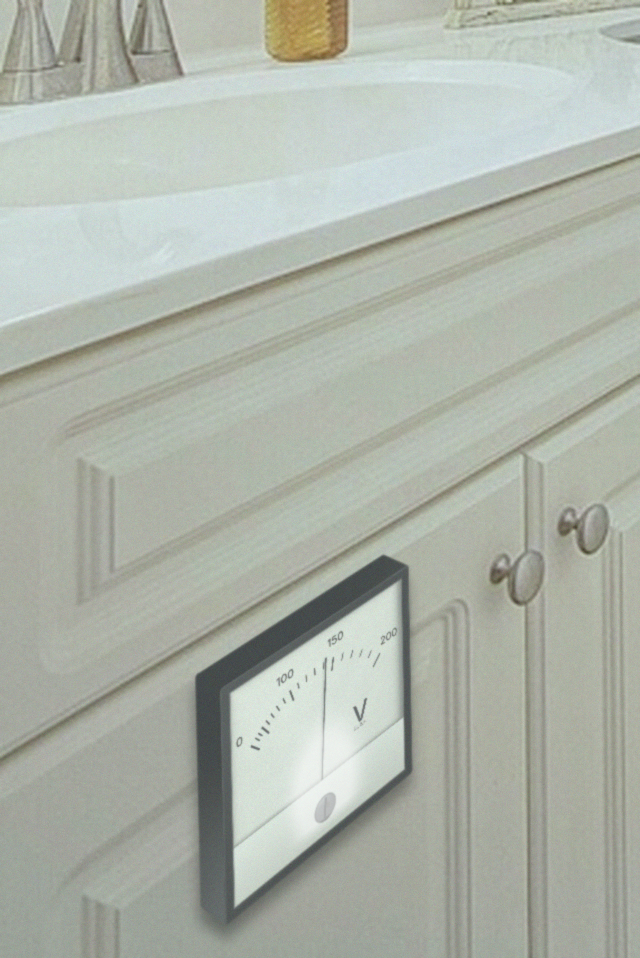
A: 140; V
